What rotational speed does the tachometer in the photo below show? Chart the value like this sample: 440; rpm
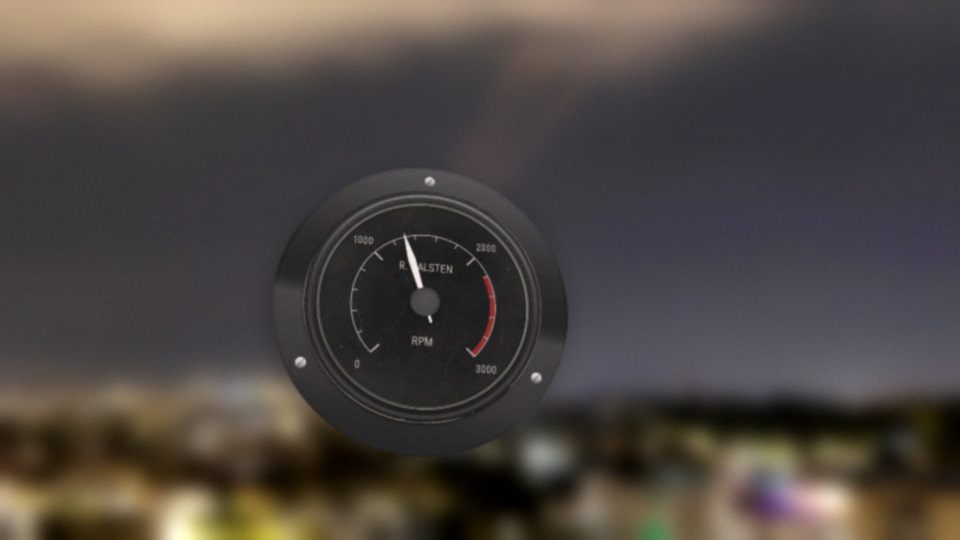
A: 1300; rpm
